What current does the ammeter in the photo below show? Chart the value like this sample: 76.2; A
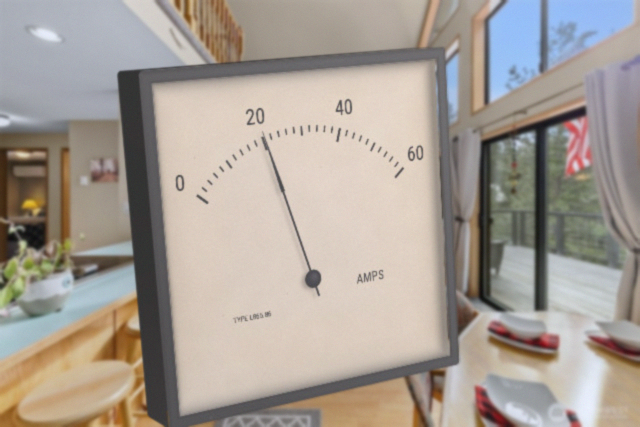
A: 20; A
